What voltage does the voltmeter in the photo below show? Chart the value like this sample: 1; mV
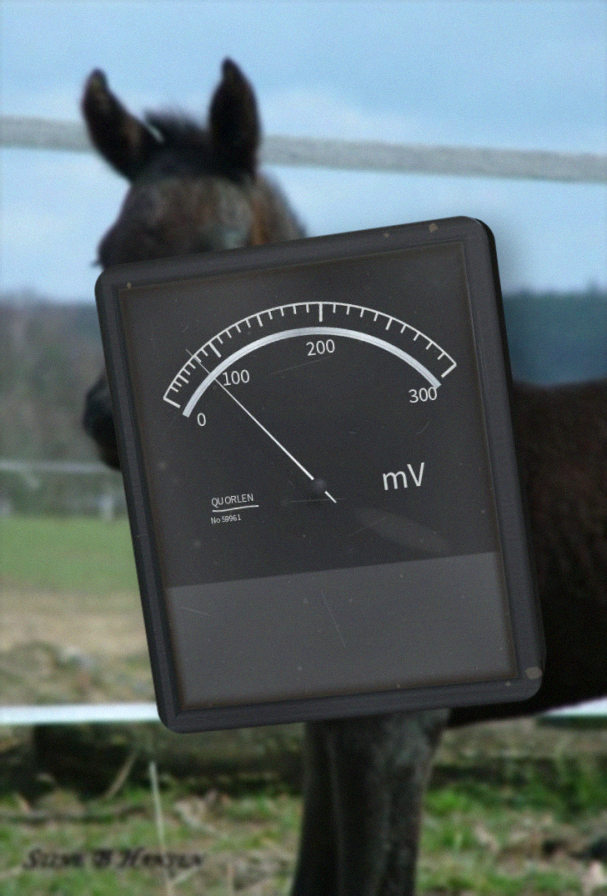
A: 80; mV
